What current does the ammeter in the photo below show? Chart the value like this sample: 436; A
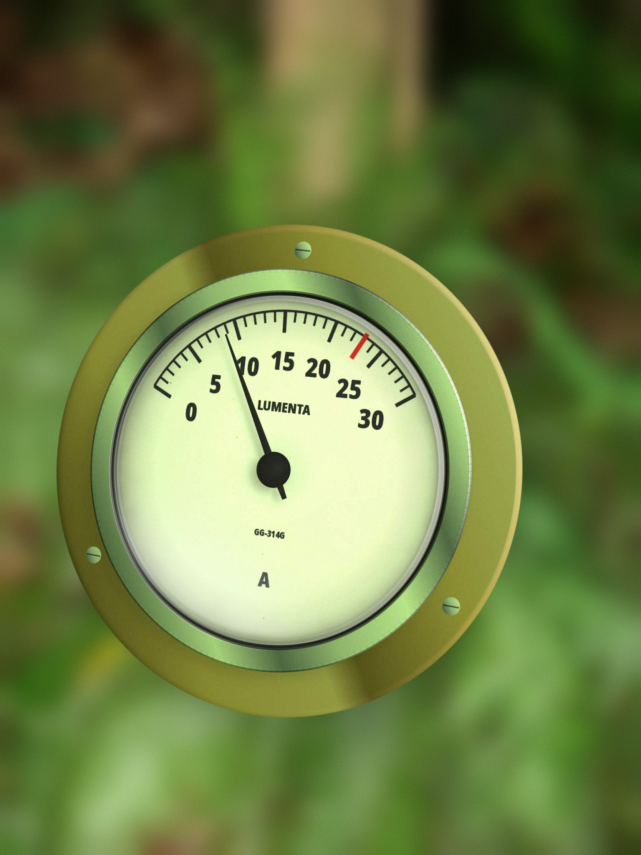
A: 9; A
